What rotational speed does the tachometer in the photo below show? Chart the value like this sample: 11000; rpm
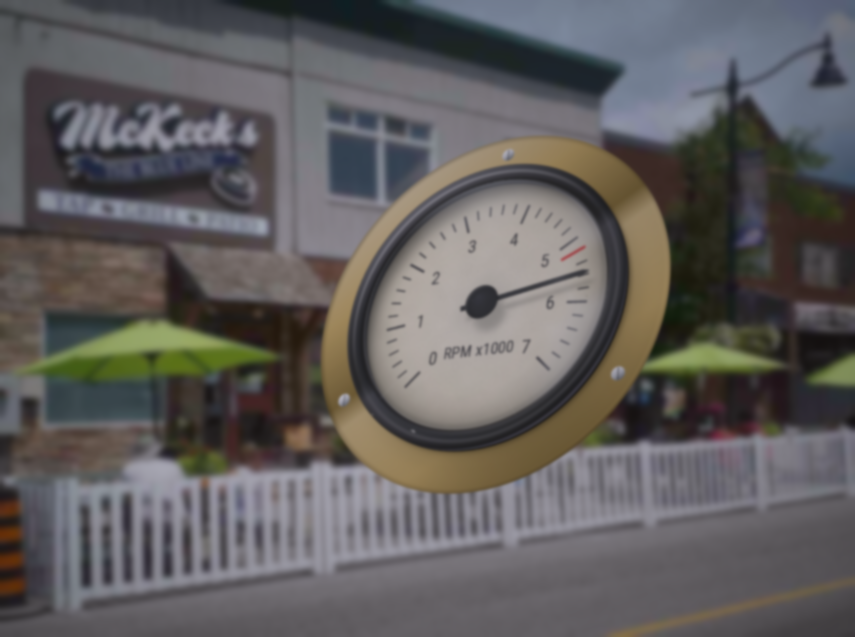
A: 5600; rpm
